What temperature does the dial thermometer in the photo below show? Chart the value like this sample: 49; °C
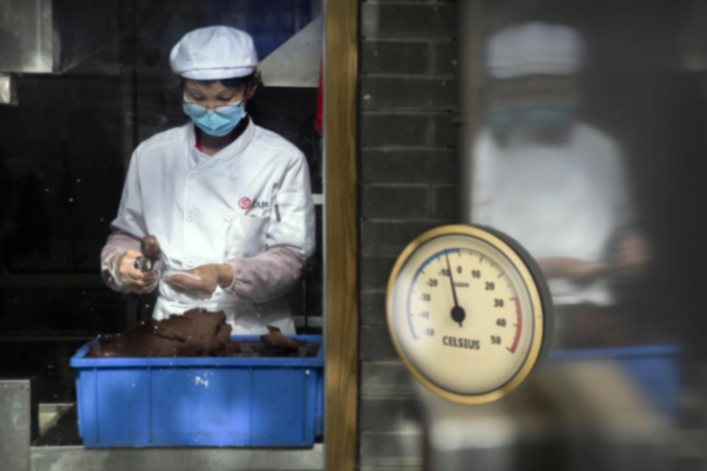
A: -5; °C
